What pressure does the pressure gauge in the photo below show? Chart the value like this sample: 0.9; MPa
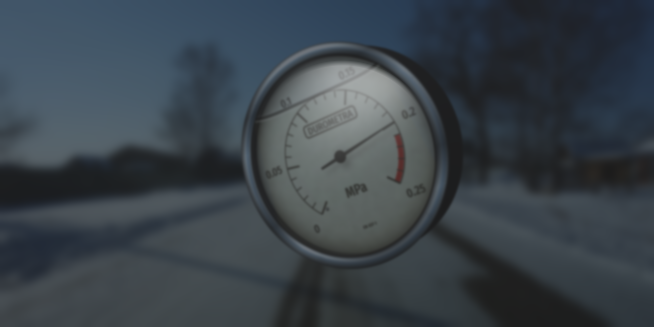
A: 0.2; MPa
